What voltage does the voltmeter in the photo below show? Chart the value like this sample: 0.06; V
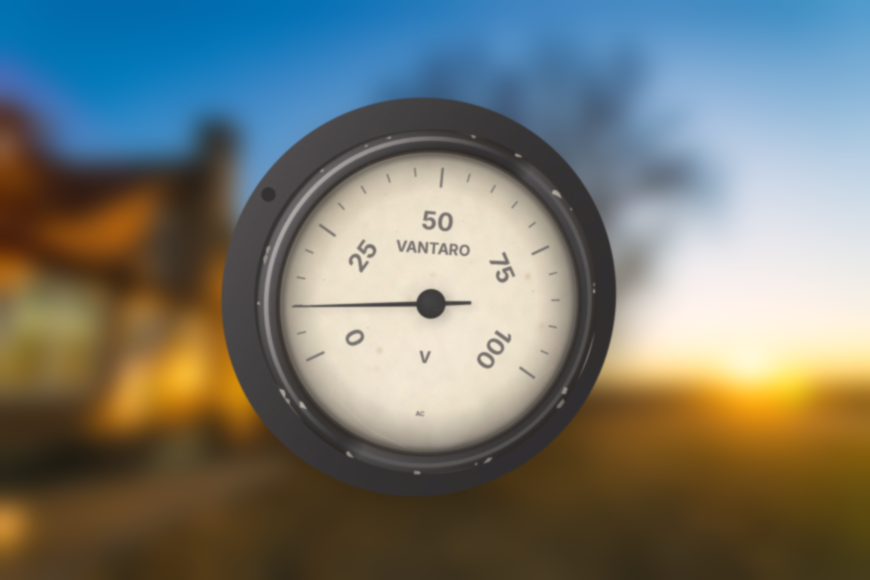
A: 10; V
